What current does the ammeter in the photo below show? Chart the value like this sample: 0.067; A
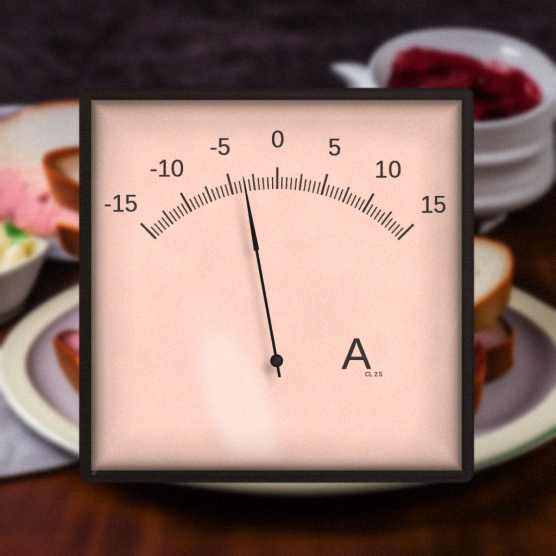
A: -3.5; A
